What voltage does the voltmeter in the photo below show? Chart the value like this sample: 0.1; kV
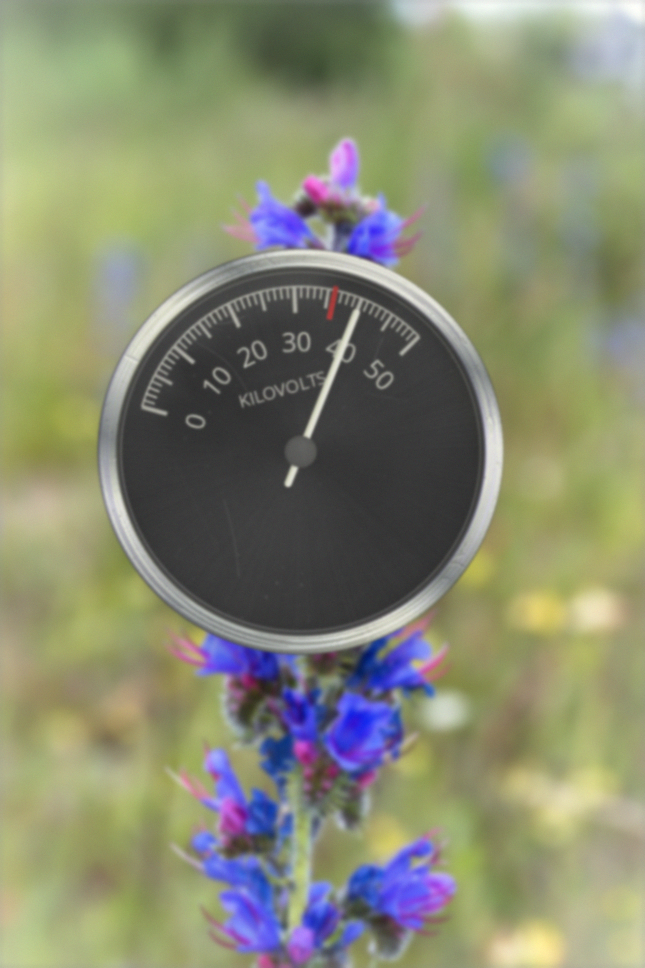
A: 40; kV
